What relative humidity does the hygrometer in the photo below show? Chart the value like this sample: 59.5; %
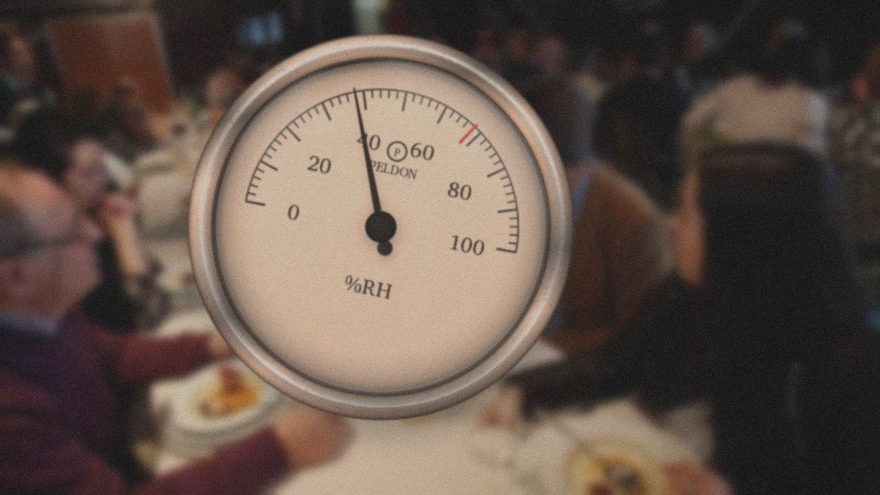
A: 38; %
